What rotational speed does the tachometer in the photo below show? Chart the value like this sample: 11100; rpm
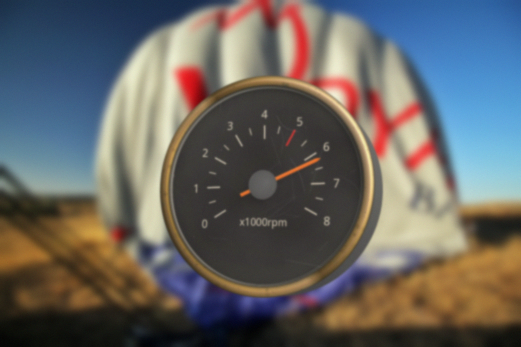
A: 6250; rpm
